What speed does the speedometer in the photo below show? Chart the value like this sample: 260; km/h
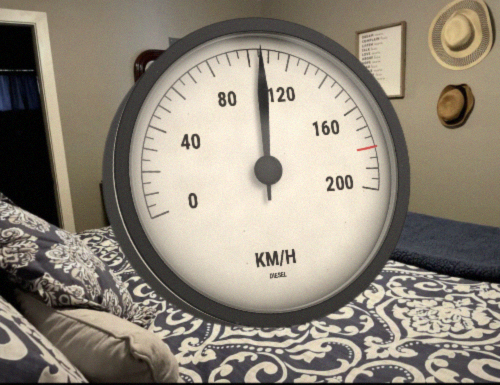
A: 105; km/h
